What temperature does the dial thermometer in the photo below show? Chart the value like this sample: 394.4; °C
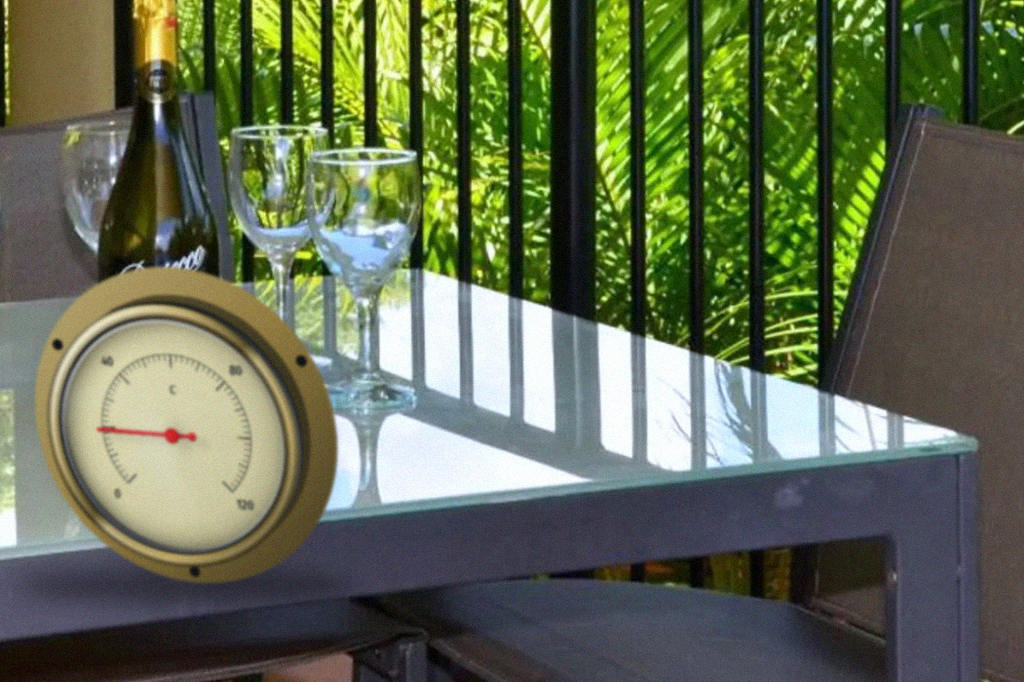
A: 20; °C
